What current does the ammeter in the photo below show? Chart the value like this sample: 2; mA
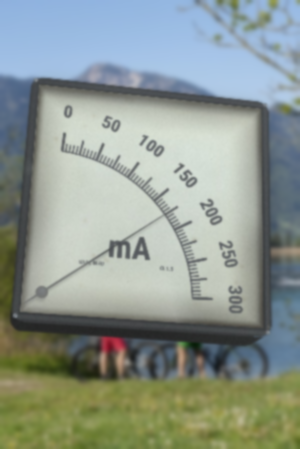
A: 175; mA
